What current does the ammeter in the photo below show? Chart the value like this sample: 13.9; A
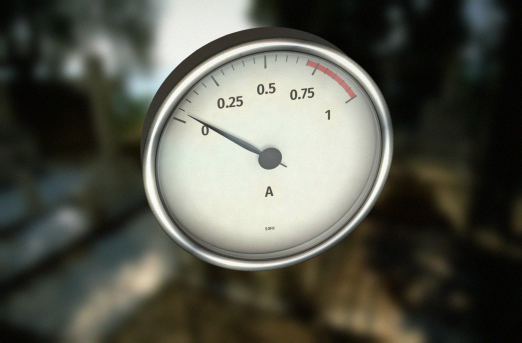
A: 0.05; A
